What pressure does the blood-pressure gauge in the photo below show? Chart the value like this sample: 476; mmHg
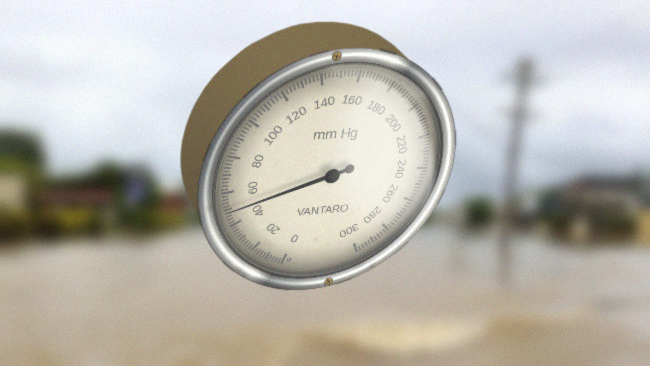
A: 50; mmHg
